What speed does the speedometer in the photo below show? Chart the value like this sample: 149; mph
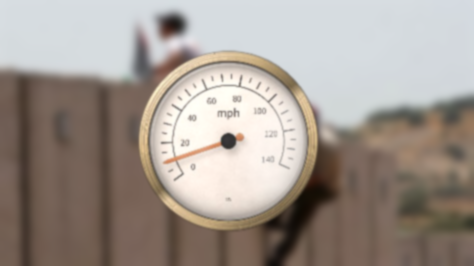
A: 10; mph
